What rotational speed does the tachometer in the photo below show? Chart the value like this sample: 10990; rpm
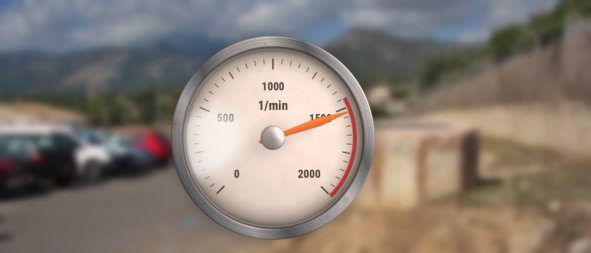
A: 1525; rpm
